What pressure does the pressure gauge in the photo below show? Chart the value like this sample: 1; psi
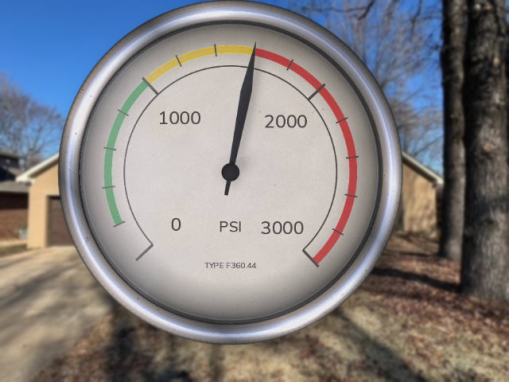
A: 1600; psi
